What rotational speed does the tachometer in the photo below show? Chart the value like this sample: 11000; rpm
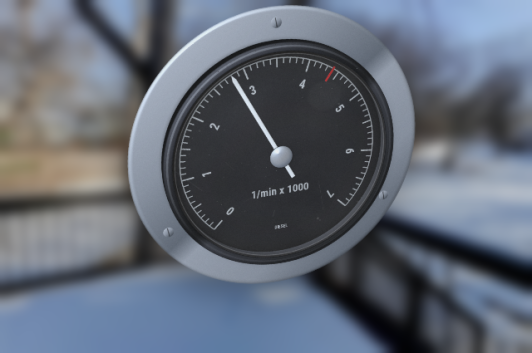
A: 2800; rpm
